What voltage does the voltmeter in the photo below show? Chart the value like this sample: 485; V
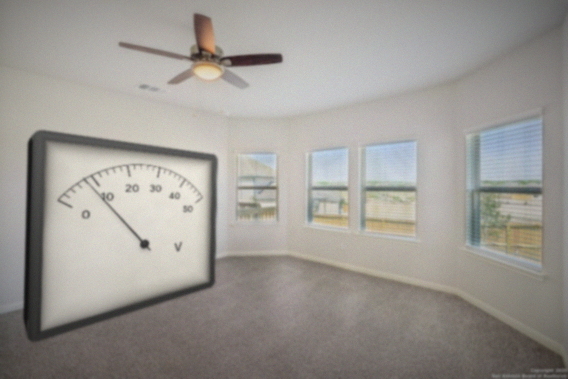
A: 8; V
